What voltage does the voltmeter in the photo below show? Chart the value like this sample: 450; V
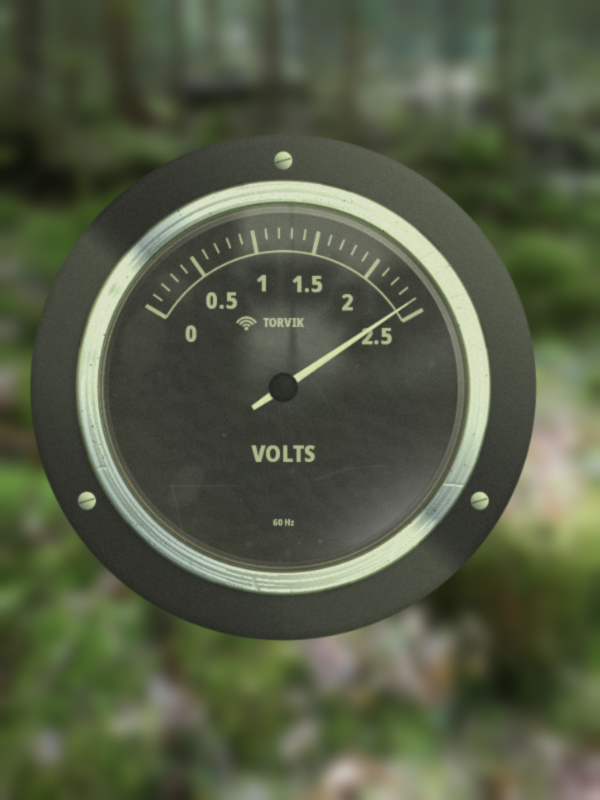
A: 2.4; V
